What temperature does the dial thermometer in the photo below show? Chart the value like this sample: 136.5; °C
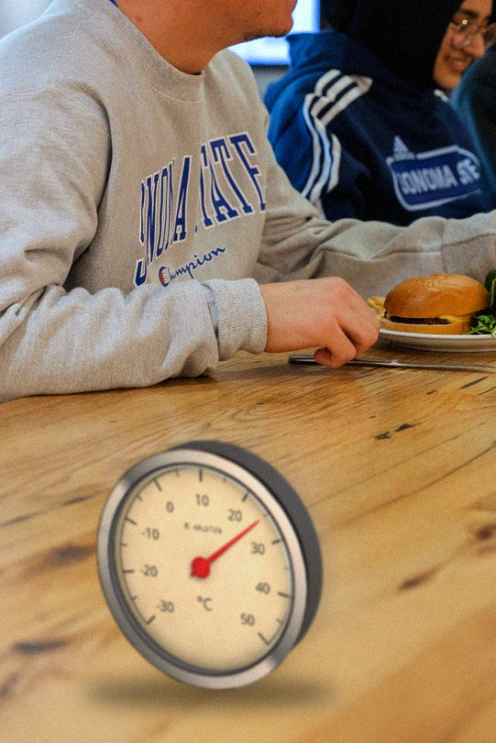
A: 25; °C
